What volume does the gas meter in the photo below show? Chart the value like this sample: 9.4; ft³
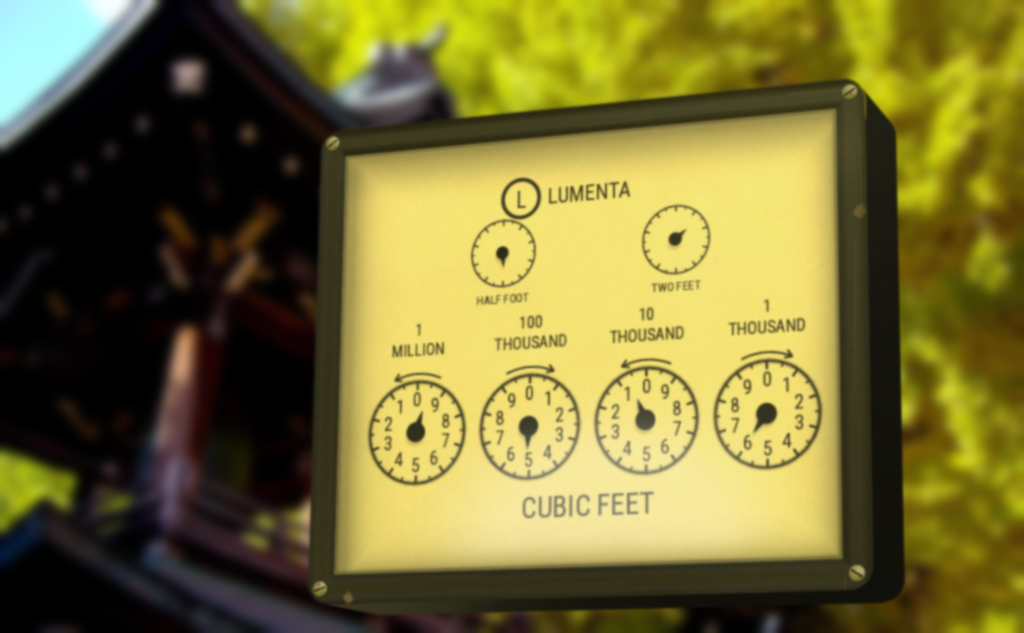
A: 950600; ft³
